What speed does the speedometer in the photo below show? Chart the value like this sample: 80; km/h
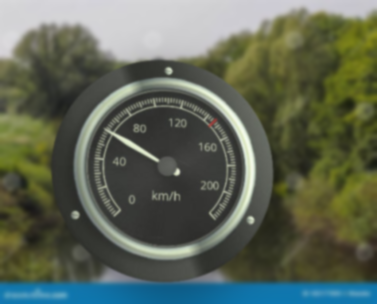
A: 60; km/h
